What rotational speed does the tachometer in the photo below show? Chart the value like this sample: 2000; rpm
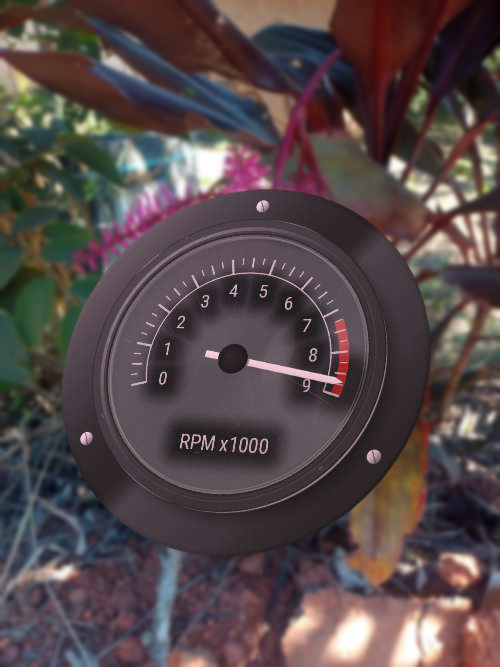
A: 8750; rpm
